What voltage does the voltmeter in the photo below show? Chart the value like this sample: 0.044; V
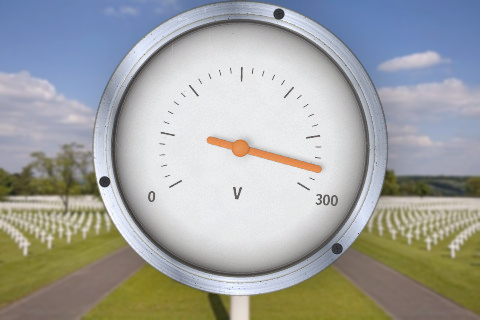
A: 280; V
